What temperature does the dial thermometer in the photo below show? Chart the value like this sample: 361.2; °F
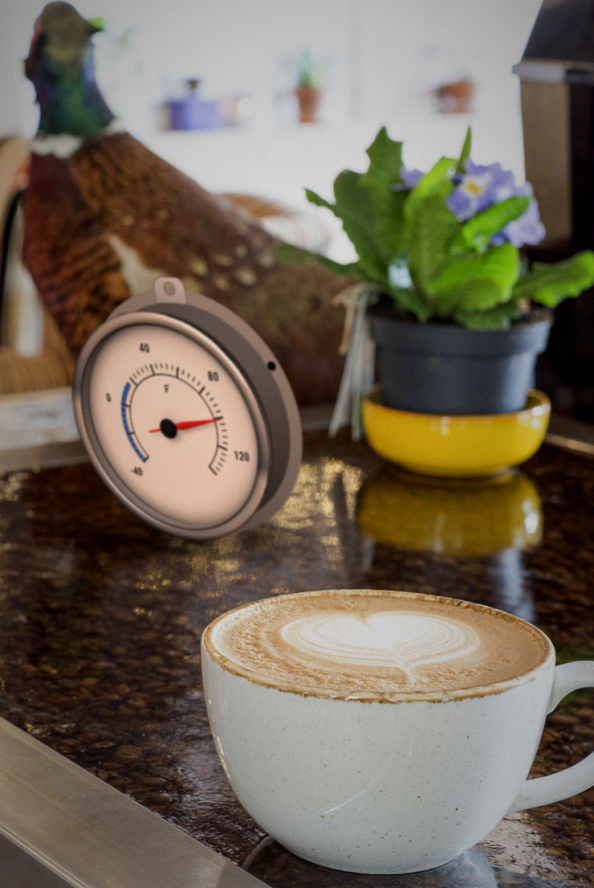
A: 100; °F
